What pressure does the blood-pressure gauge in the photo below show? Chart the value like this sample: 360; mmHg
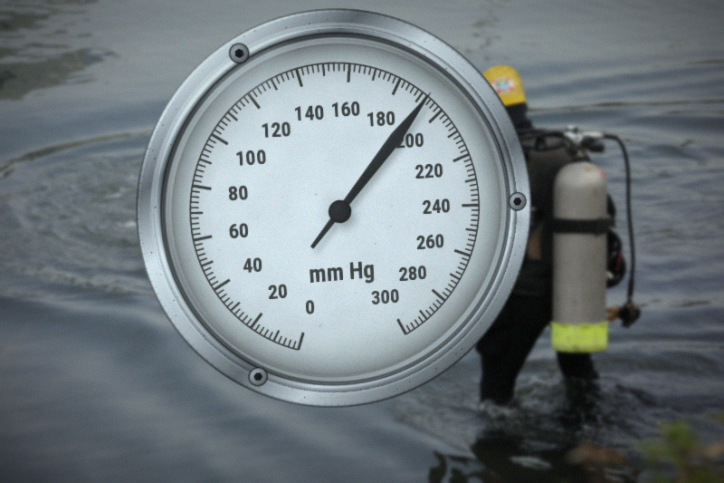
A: 192; mmHg
